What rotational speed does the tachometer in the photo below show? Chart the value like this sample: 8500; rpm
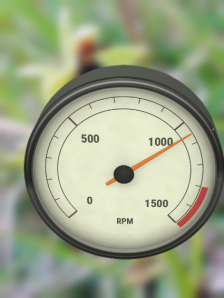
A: 1050; rpm
